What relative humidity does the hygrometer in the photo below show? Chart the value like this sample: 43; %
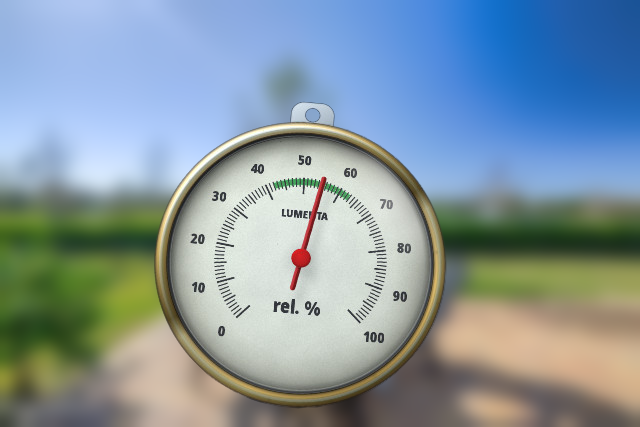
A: 55; %
